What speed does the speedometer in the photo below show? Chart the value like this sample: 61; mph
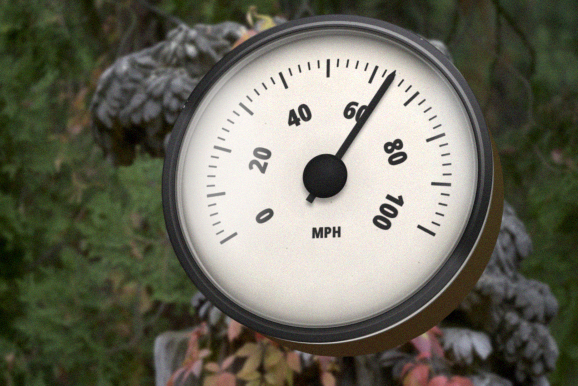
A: 64; mph
